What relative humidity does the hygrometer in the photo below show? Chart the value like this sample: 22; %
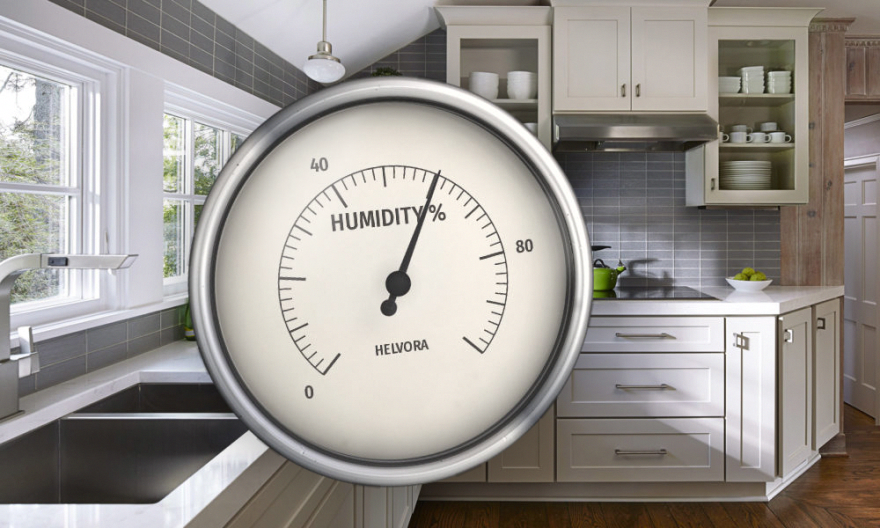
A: 60; %
